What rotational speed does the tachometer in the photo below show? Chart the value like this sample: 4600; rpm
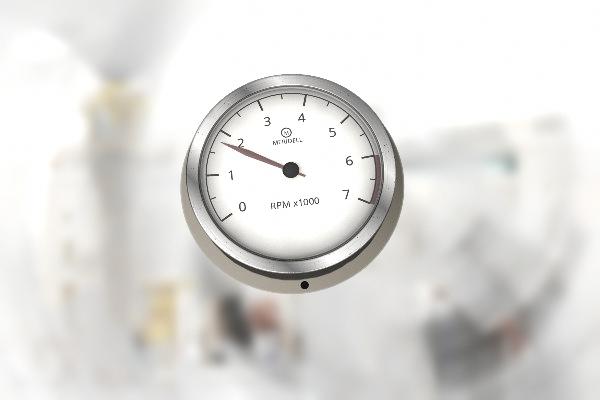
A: 1750; rpm
